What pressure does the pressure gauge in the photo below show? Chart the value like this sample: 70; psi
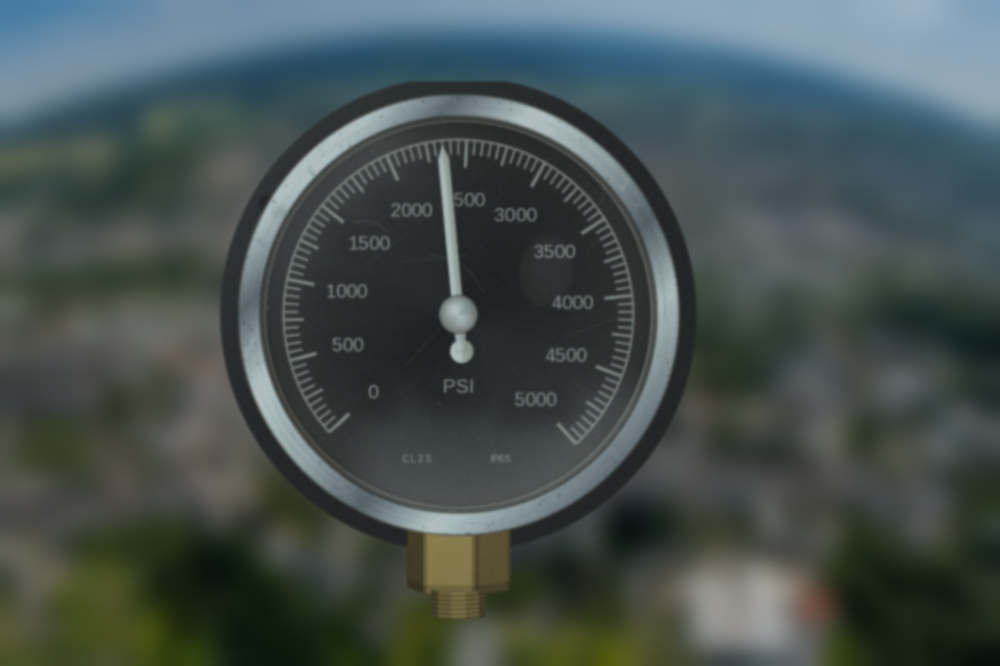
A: 2350; psi
